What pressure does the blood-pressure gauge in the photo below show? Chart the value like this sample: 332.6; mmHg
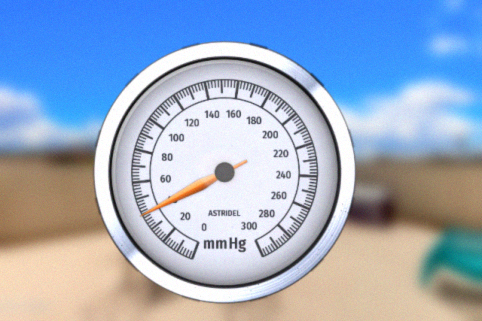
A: 40; mmHg
